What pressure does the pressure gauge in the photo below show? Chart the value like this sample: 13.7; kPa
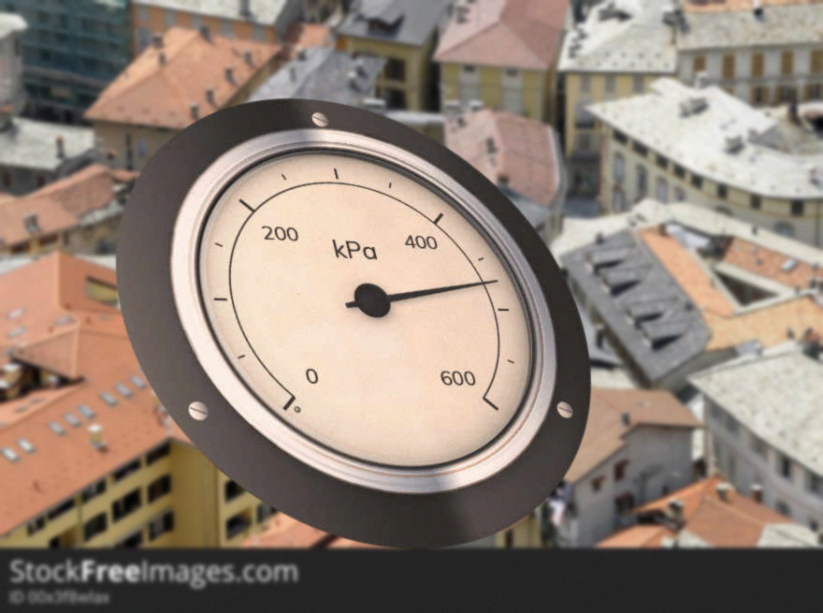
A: 475; kPa
